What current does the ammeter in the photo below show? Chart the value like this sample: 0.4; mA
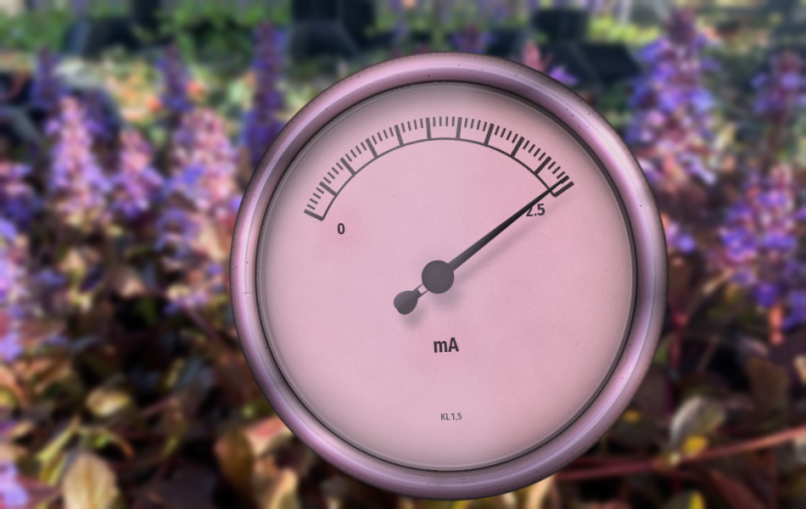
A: 2.45; mA
